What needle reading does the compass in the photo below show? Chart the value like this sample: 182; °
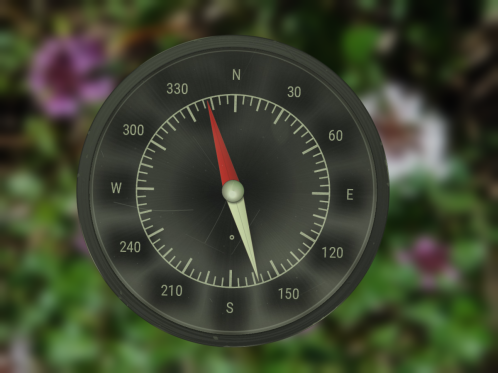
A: 342.5; °
